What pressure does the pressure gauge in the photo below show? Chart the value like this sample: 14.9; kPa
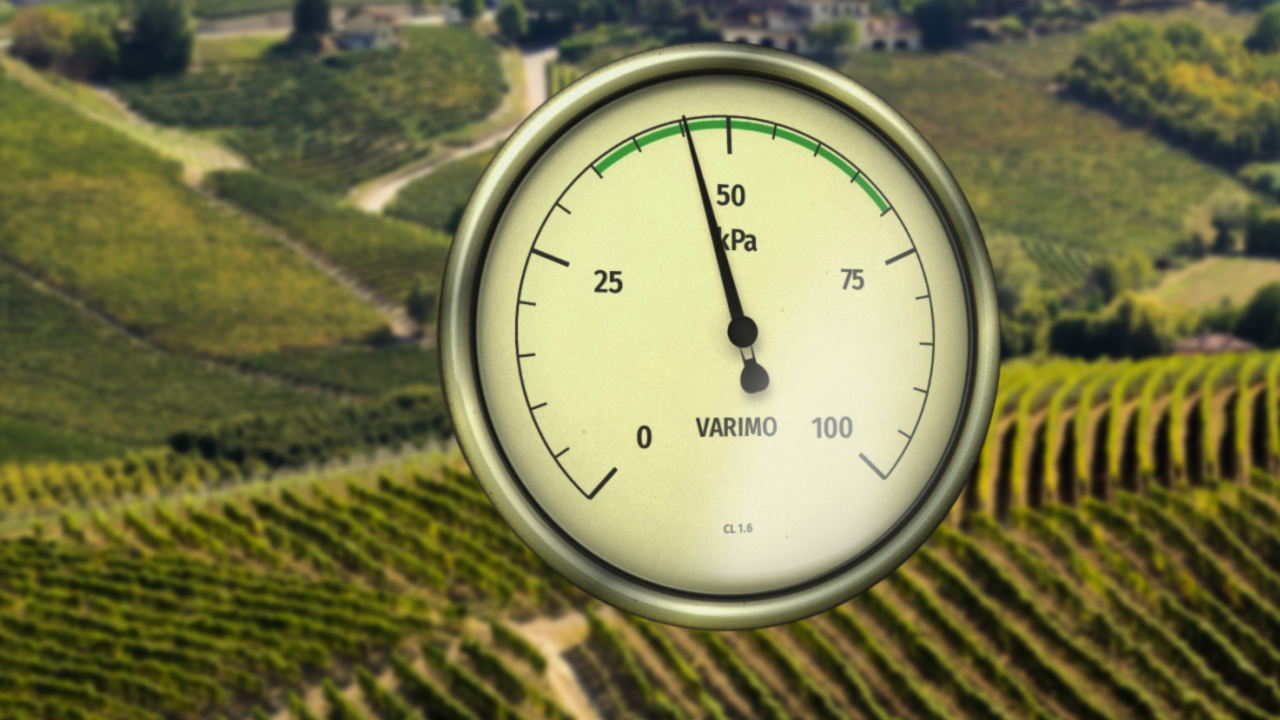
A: 45; kPa
